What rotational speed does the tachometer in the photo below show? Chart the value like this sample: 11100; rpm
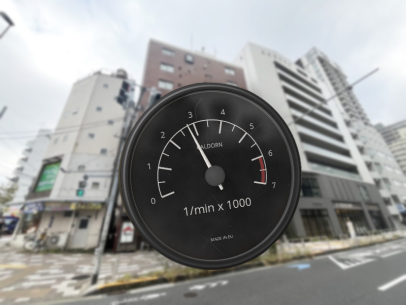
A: 2750; rpm
